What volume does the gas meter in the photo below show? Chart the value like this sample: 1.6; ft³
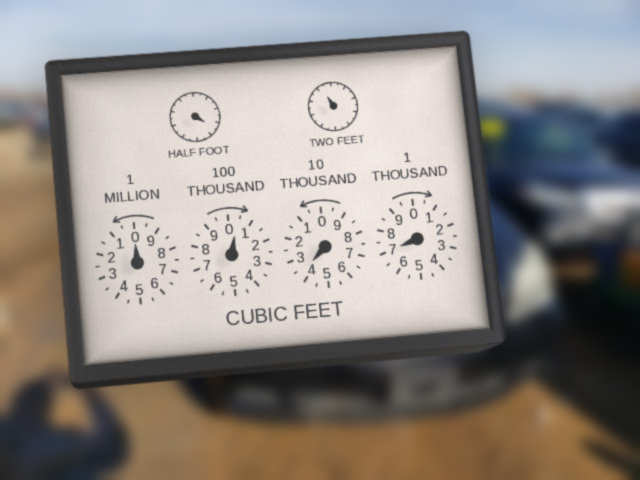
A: 3700; ft³
